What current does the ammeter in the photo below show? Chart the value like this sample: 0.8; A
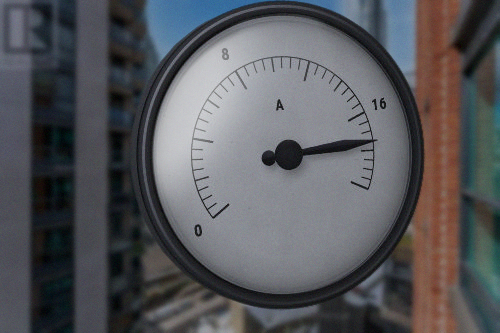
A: 17.5; A
